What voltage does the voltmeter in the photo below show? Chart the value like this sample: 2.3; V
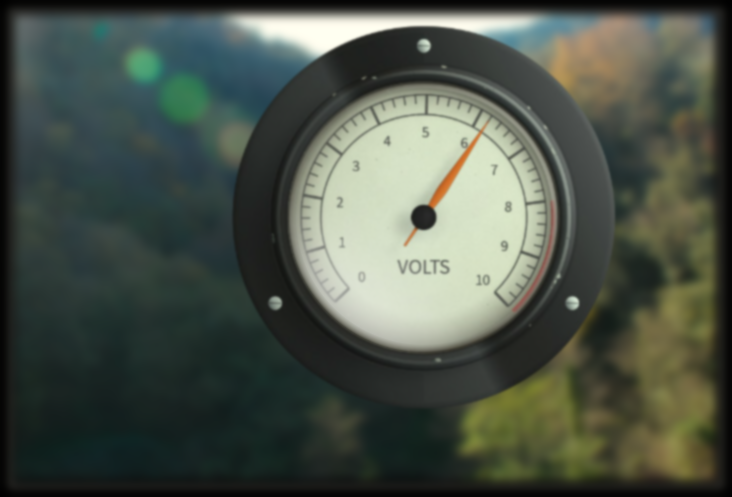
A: 6.2; V
